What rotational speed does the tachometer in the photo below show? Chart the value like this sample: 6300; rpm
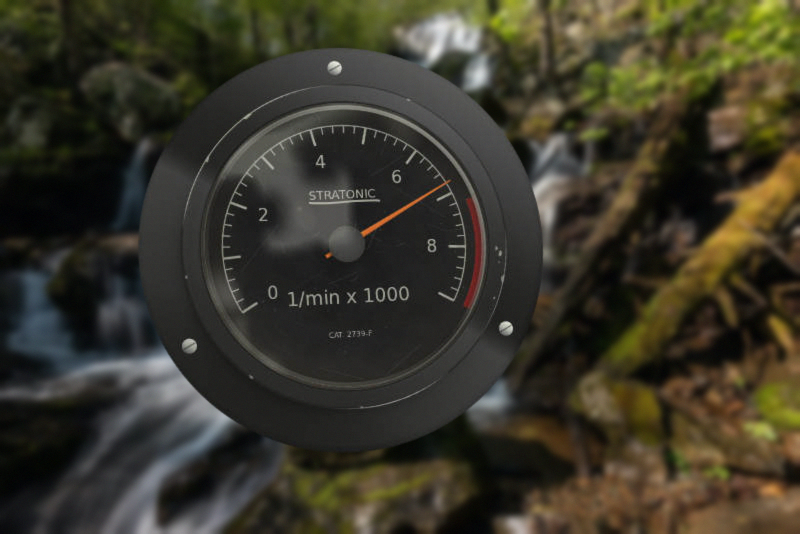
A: 6800; rpm
